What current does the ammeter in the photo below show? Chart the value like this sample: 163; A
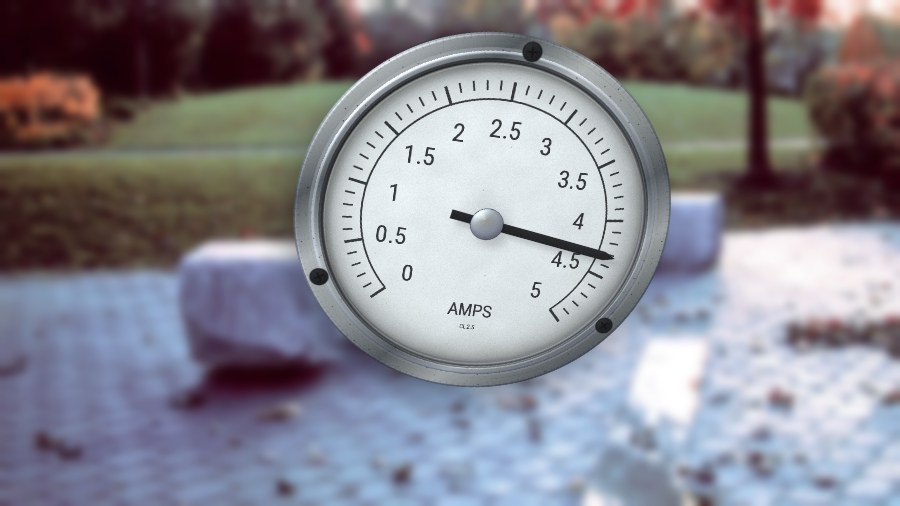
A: 4.3; A
